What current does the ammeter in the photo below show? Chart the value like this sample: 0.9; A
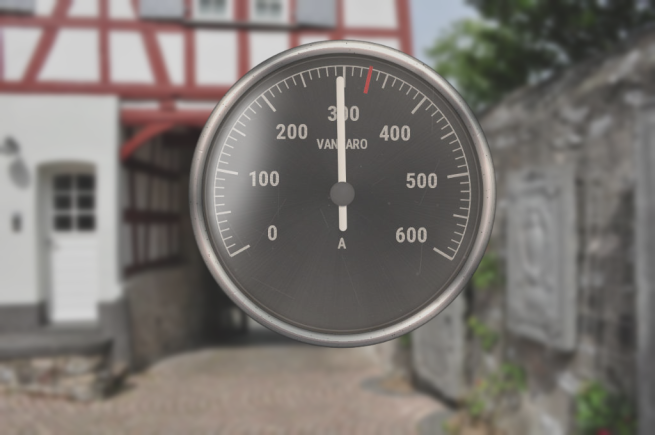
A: 295; A
